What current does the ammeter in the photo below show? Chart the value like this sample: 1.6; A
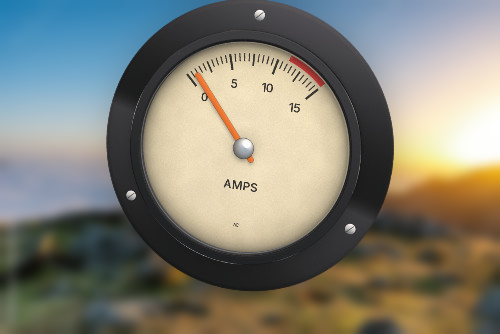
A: 1; A
